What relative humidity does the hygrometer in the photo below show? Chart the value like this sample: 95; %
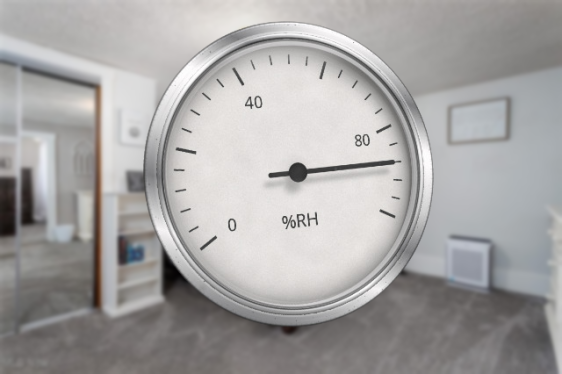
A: 88; %
